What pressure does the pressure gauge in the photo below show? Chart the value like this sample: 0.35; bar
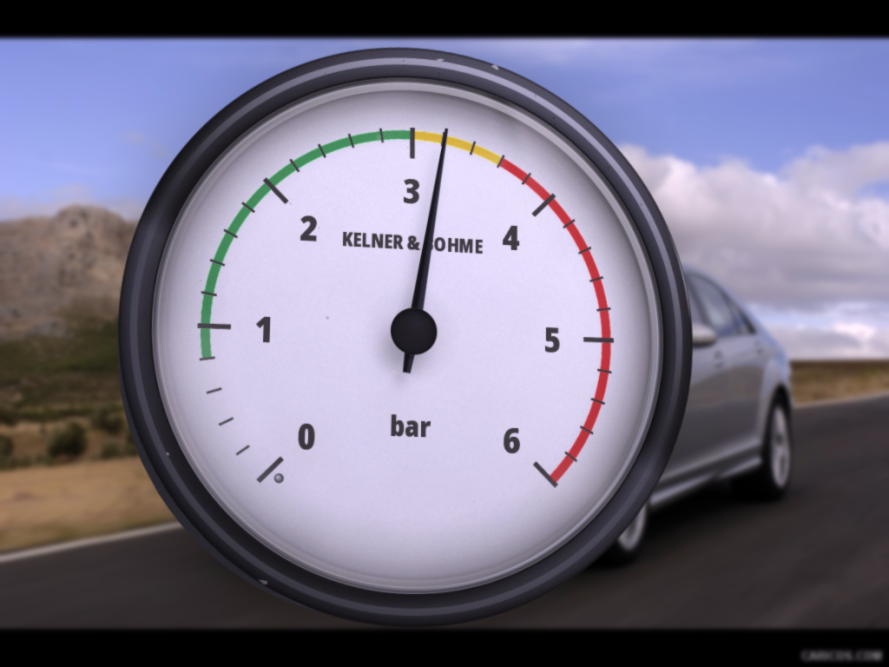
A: 3.2; bar
